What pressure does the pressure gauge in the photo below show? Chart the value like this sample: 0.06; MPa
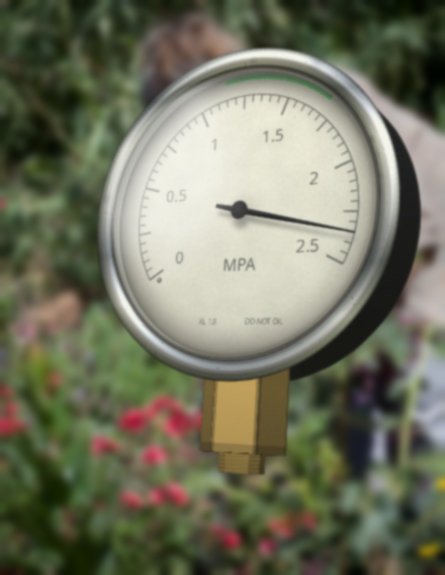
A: 2.35; MPa
